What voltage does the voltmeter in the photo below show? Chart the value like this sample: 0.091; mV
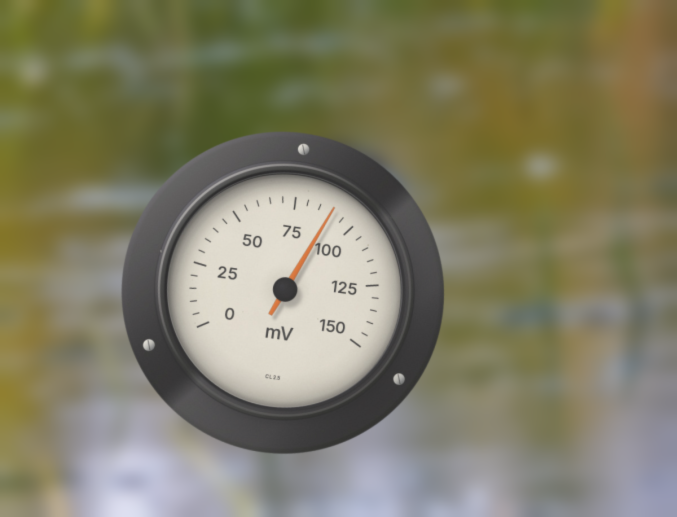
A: 90; mV
